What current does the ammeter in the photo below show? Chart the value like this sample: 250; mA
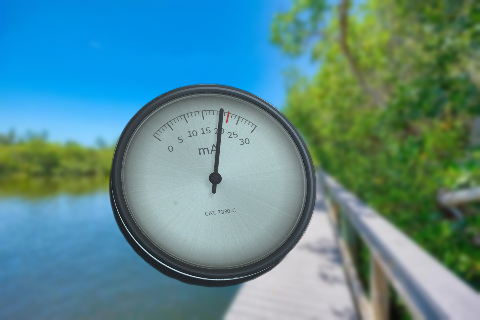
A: 20; mA
